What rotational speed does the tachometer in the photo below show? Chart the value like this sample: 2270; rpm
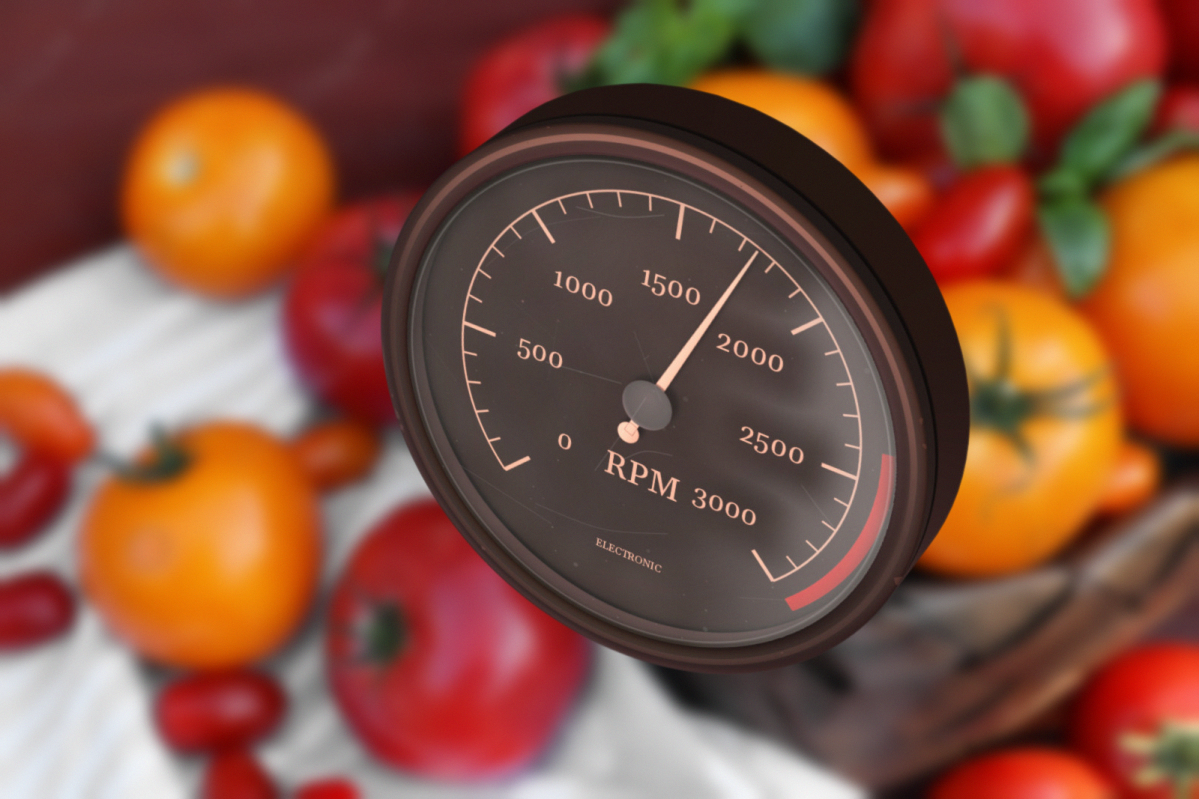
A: 1750; rpm
